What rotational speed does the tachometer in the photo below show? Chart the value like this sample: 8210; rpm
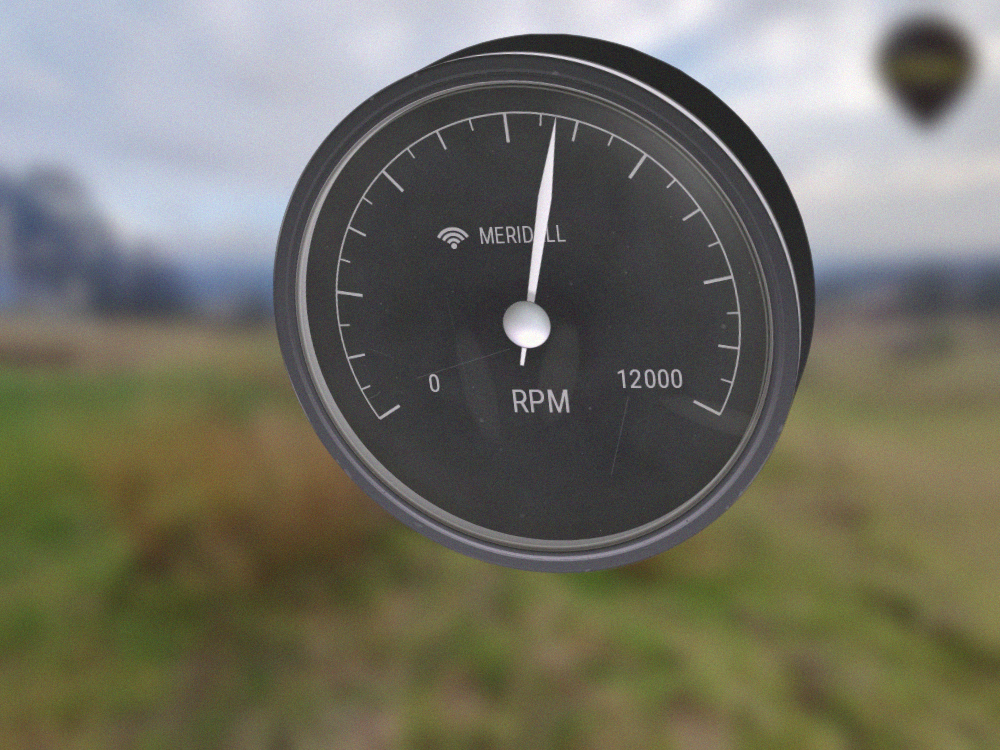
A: 6750; rpm
